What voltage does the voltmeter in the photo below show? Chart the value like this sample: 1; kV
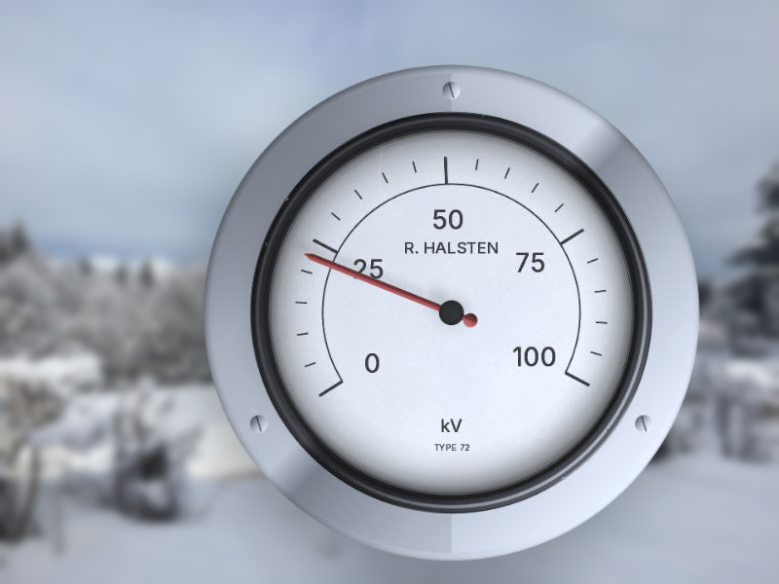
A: 22.5; kV
